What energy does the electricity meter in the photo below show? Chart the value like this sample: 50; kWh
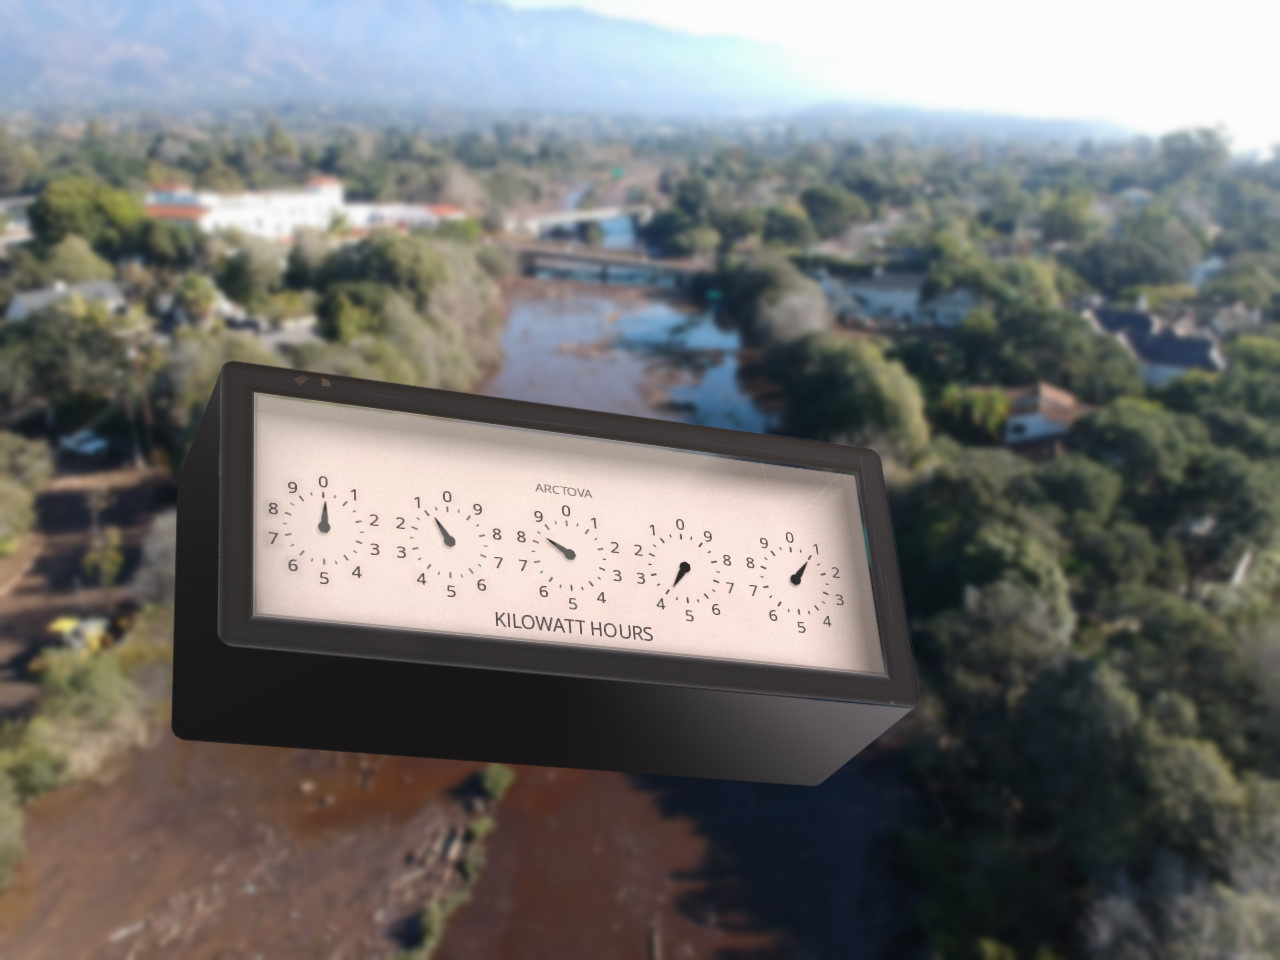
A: 841; kWh
